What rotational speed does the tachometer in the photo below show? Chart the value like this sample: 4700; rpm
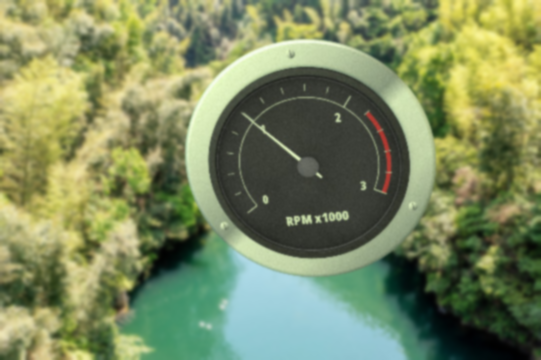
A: 1000; rpm
